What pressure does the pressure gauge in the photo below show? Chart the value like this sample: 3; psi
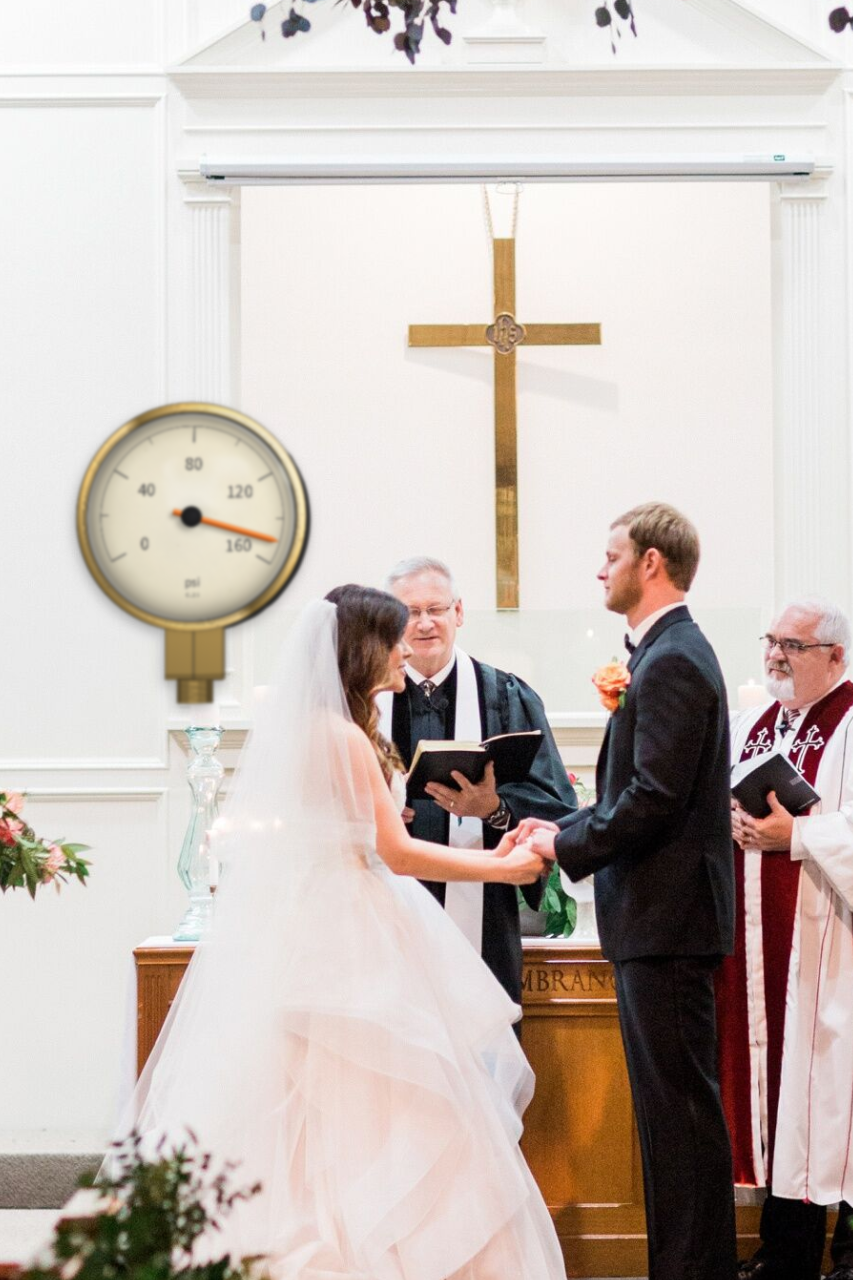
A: 150; psi
